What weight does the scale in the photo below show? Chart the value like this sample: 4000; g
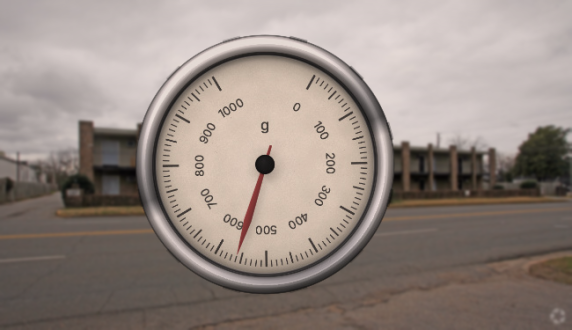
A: 560; g
